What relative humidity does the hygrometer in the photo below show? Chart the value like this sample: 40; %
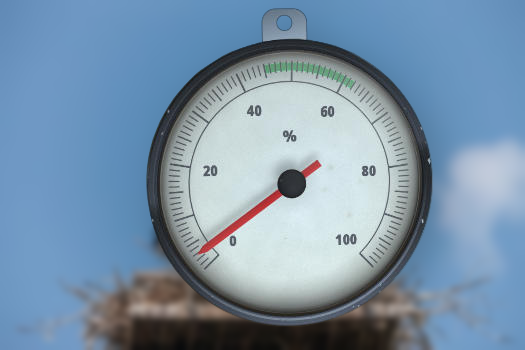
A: 3; %
